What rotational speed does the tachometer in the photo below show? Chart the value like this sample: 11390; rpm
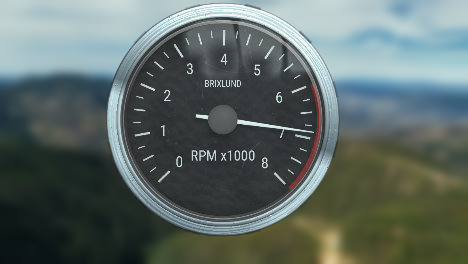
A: 6875; rpm
